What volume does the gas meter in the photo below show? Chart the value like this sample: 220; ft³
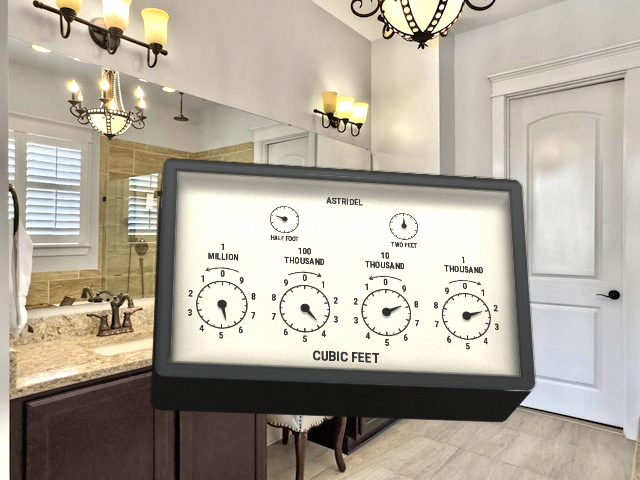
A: 538200; ft³
